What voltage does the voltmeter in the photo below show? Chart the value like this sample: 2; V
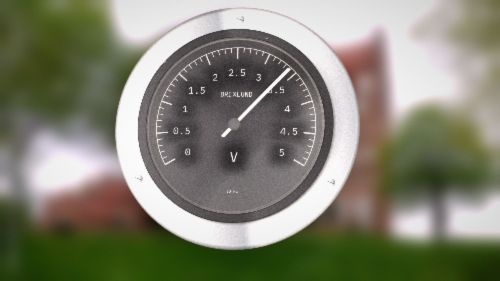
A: 3.4; V
